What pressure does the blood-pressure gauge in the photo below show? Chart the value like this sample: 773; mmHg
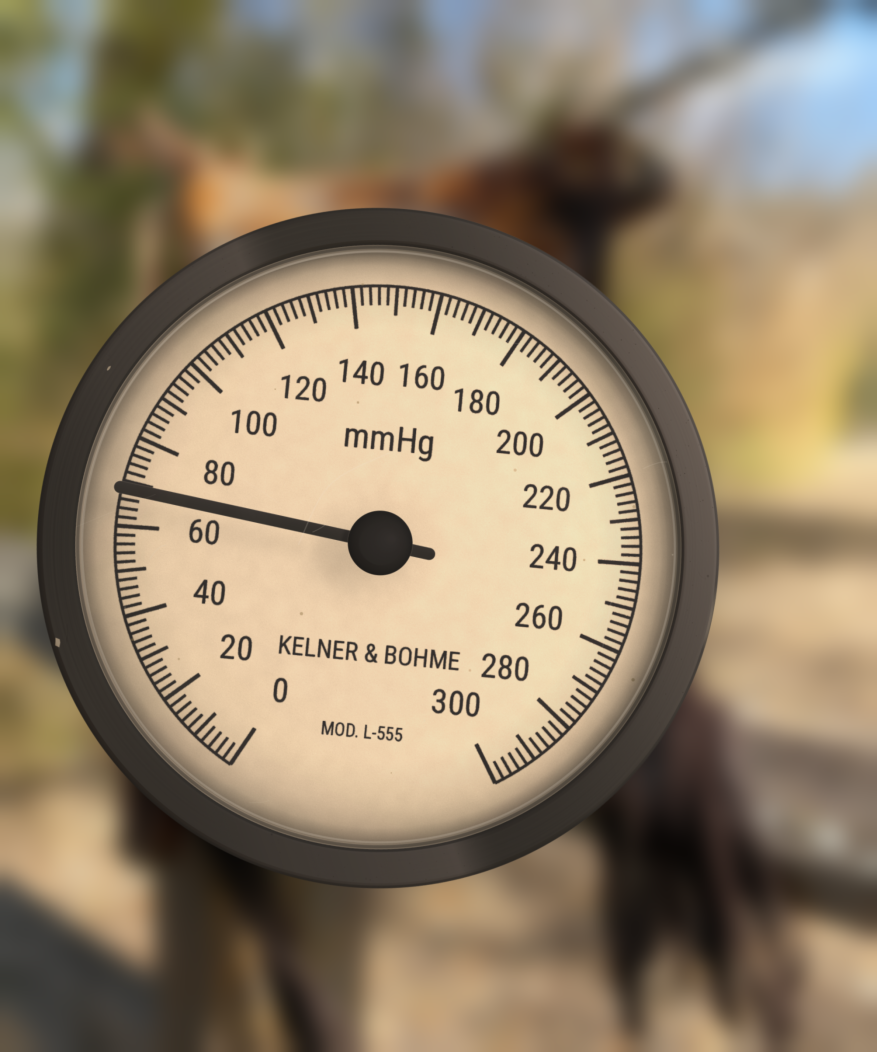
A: 68; mmHg
